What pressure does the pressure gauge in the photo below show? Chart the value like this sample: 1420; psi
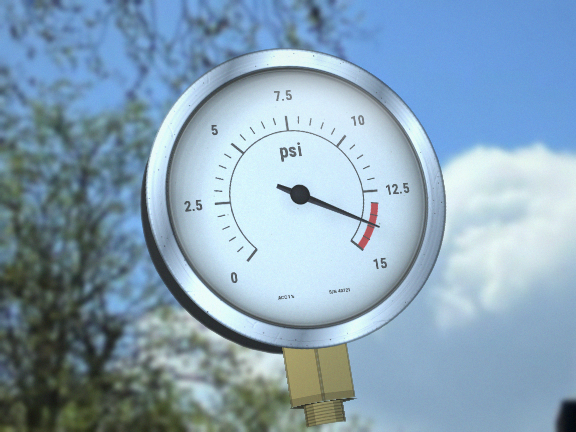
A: 14; psi
